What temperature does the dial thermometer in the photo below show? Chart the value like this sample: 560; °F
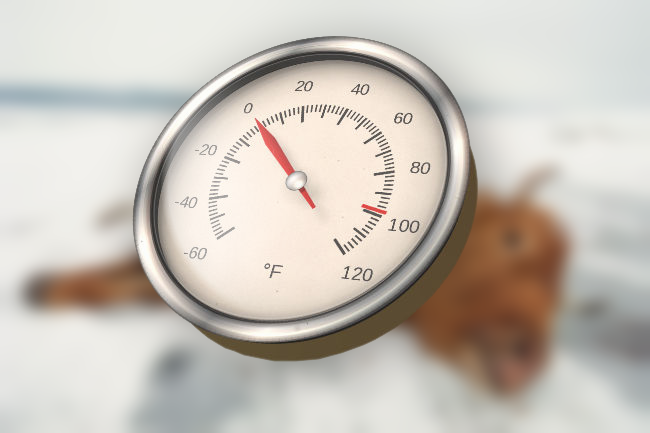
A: 0; °F
